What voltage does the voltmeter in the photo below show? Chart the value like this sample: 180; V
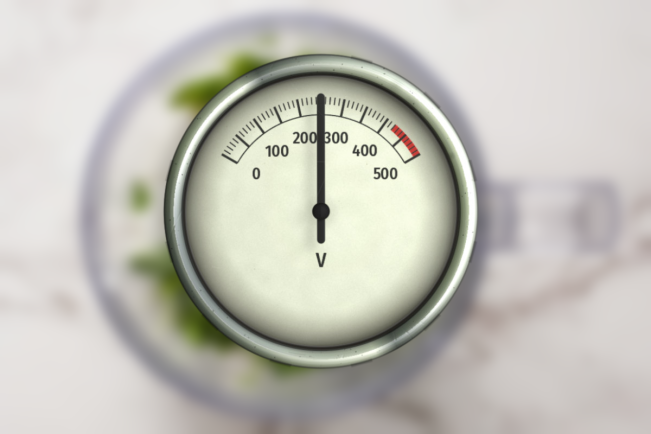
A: 250; V
